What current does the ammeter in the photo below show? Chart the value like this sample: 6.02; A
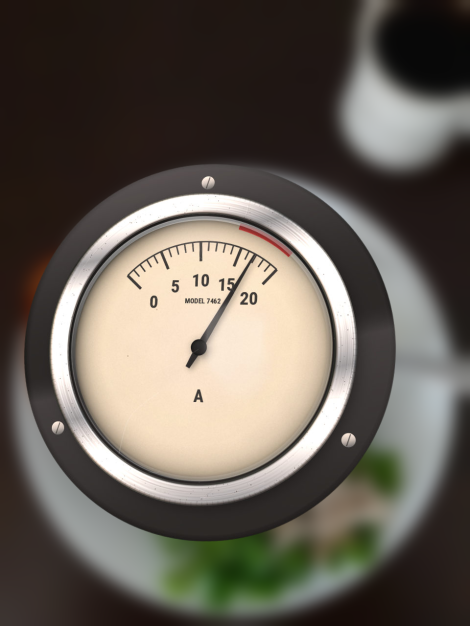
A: 17; A
